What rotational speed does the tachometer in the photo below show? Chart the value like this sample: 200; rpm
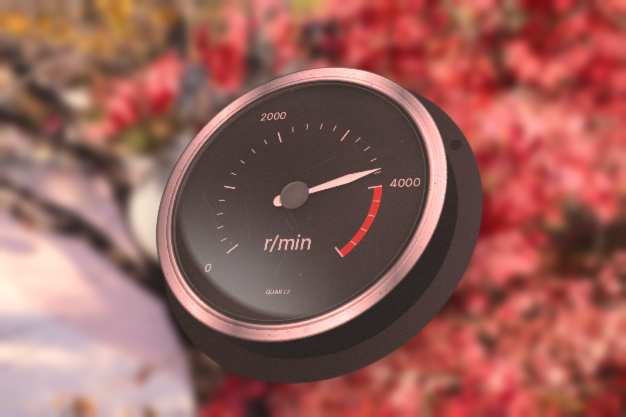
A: 3800; rpm
